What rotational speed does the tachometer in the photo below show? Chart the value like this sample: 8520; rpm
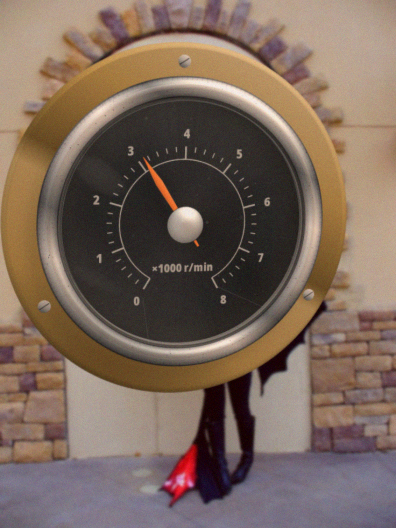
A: 3100; rpm
